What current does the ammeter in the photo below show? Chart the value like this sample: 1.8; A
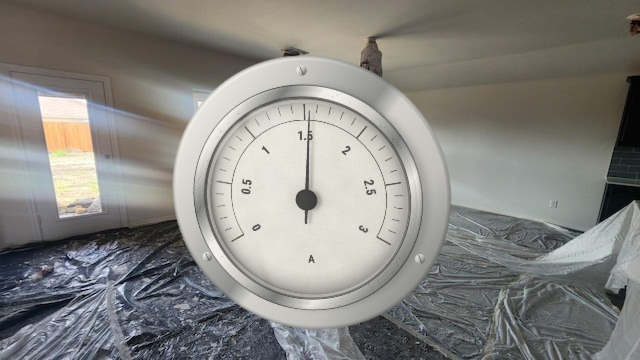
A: 1.55; A
